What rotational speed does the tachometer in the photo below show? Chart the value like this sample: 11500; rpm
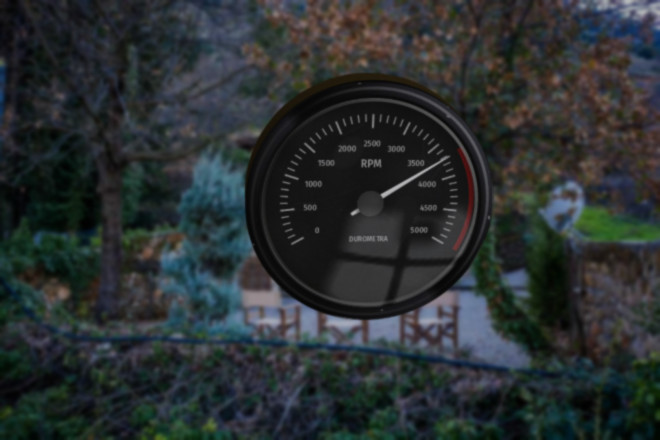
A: 3700; rpm
